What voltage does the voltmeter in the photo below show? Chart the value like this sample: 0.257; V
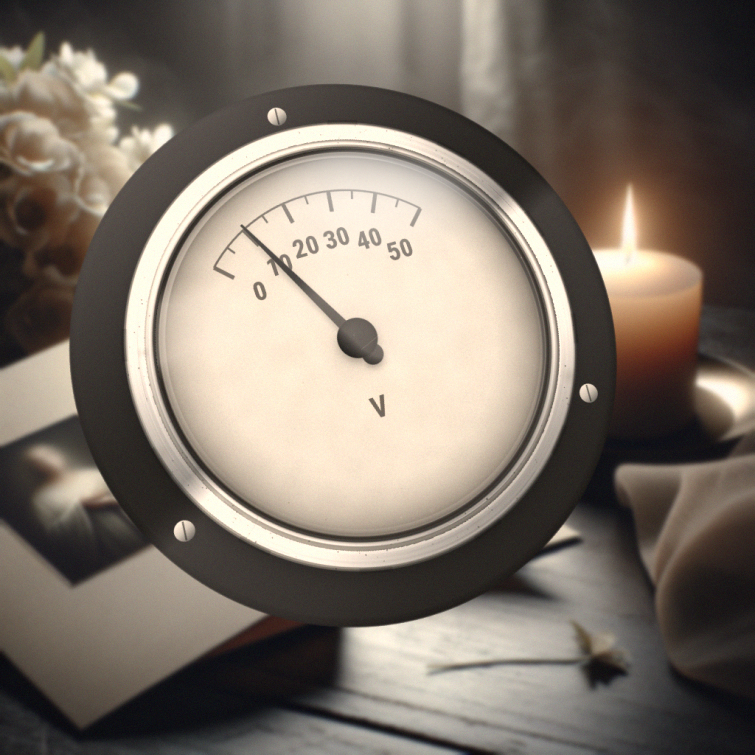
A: 10; V
